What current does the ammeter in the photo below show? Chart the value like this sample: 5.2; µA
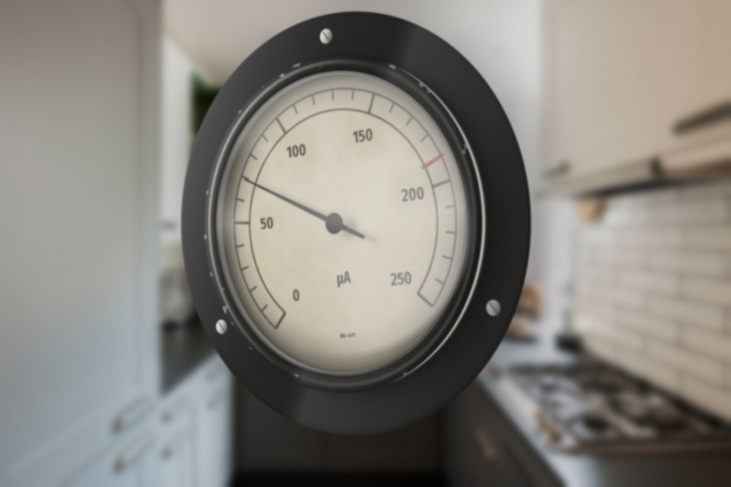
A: 70; µA
